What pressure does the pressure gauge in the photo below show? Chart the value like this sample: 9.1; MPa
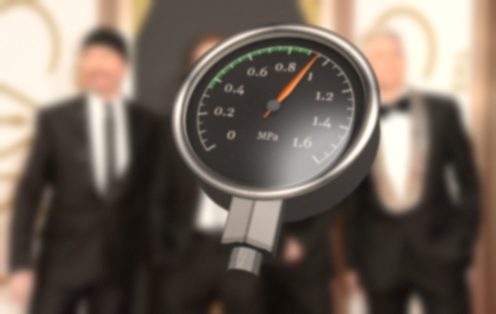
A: 0.95; MPa
